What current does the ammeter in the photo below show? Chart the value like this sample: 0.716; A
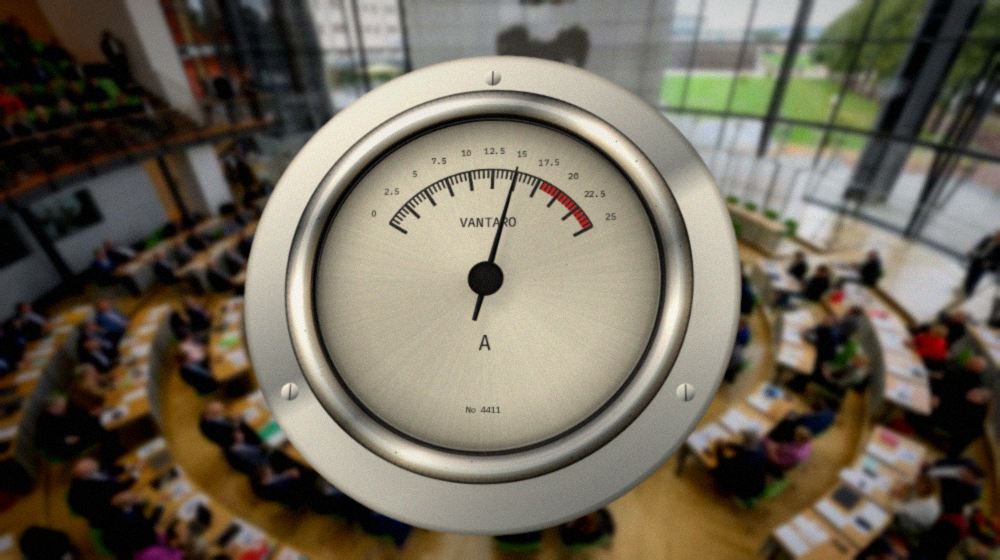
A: 15; A
